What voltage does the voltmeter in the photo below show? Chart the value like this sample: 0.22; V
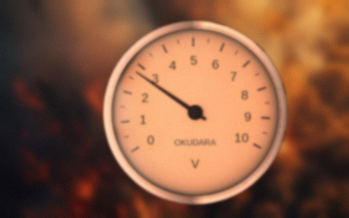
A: 2.75; V
